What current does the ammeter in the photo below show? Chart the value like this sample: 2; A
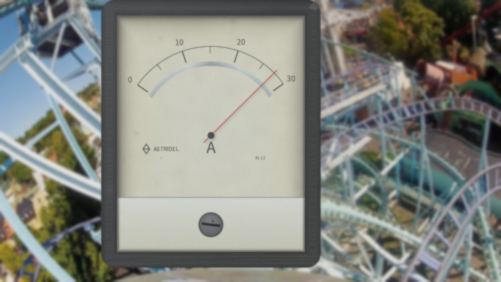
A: 27.5; A
